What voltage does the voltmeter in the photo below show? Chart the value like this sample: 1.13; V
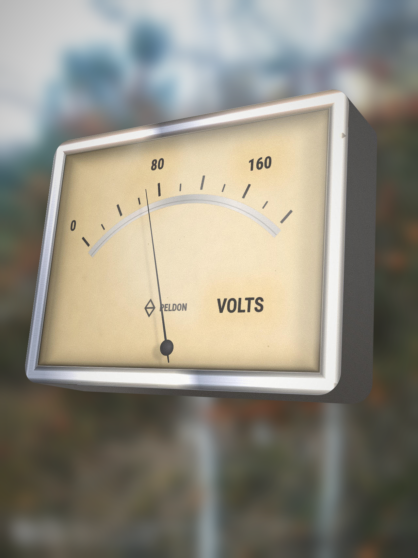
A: 70; V
